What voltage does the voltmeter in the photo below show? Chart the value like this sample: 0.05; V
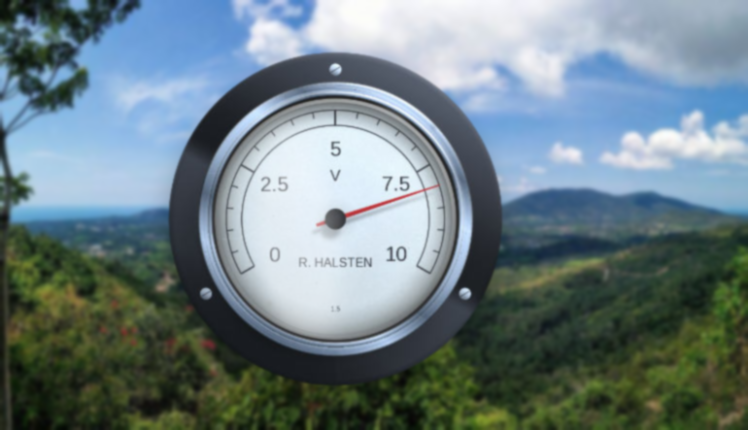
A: 8; V
